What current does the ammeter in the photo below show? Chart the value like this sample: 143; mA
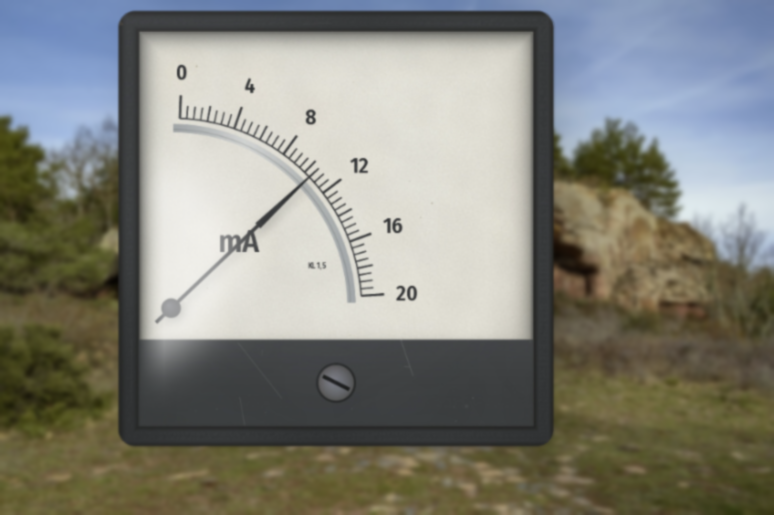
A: 10.5; mA
